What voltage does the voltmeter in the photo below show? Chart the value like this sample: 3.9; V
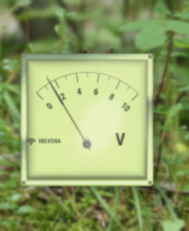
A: 1.5; V
